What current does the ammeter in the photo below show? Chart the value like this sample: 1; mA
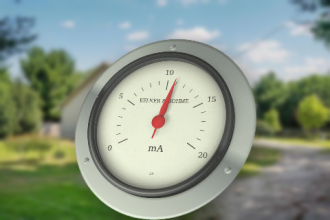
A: 11; mA
